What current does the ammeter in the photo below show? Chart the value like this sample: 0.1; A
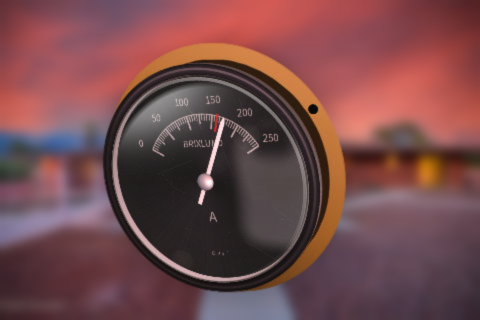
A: 175; A
